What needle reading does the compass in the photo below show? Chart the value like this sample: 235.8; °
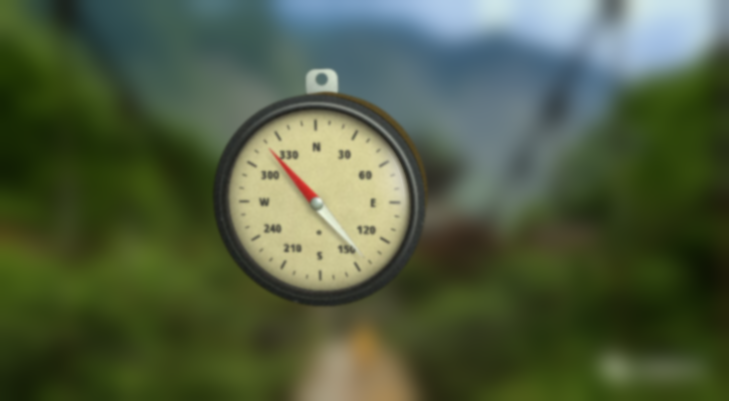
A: 320; °
